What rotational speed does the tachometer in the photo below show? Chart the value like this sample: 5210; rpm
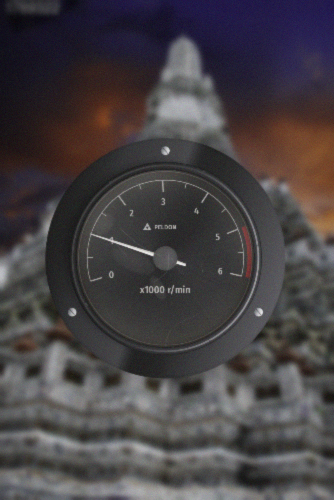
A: 1000; rpm
